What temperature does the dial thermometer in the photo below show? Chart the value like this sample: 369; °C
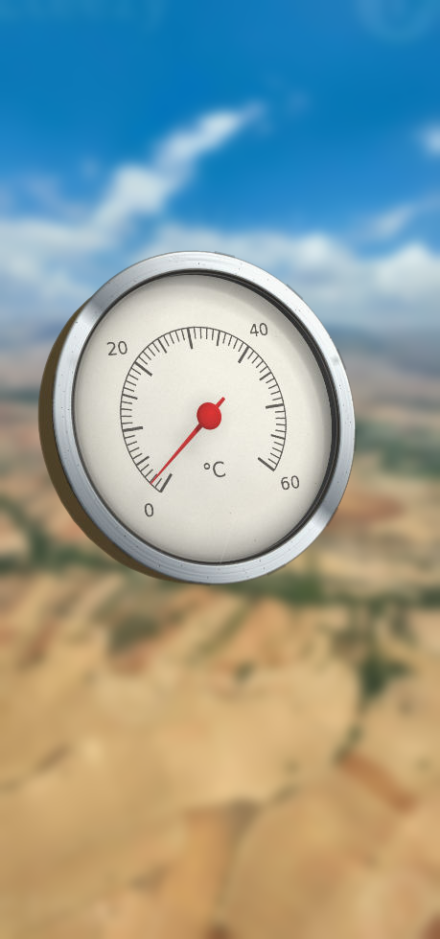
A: 2; °C
